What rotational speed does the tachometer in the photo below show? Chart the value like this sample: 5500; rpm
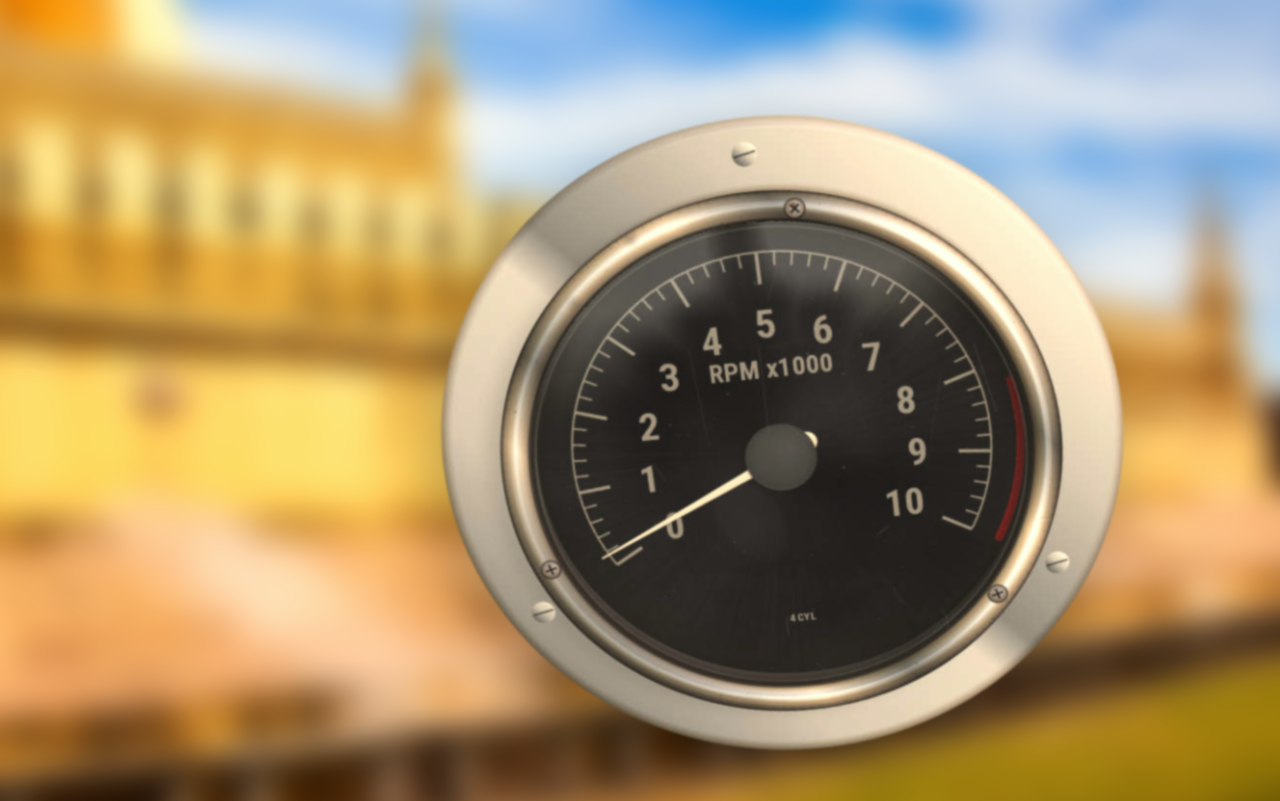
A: 200; rpm
